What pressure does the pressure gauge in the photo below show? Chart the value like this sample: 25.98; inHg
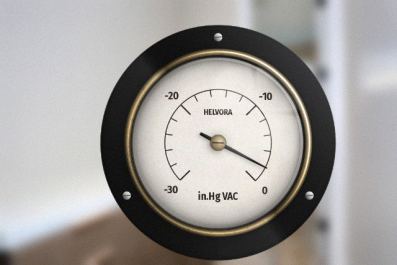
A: -2; inHg
